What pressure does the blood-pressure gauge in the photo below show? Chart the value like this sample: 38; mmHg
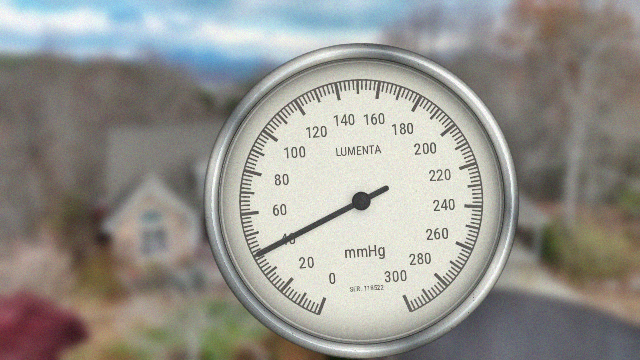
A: 40; mmHg
